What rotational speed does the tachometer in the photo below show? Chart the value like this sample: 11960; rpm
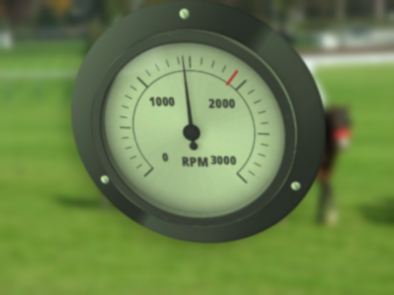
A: 1450; rpm
